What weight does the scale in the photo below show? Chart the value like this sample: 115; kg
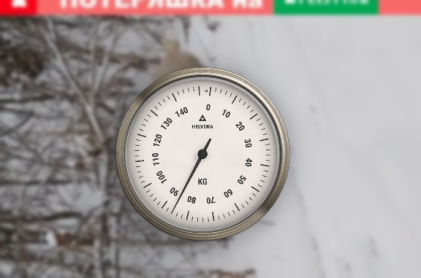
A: 86; kg
